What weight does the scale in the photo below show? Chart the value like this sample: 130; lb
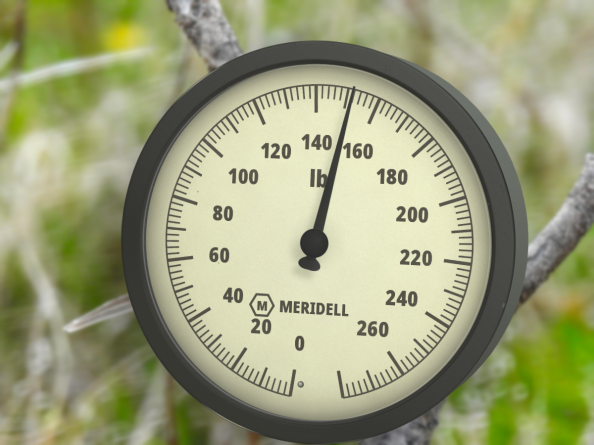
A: 152; lb
